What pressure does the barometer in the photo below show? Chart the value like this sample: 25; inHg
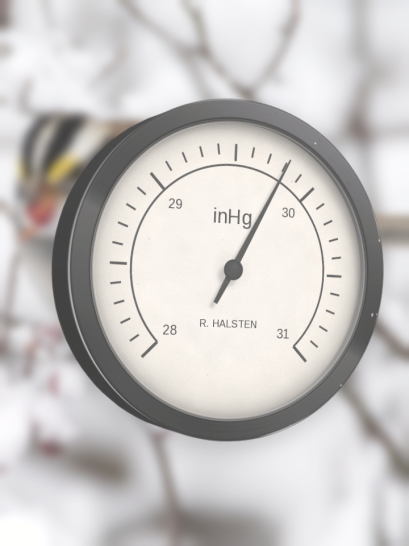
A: 29.8; inHg
